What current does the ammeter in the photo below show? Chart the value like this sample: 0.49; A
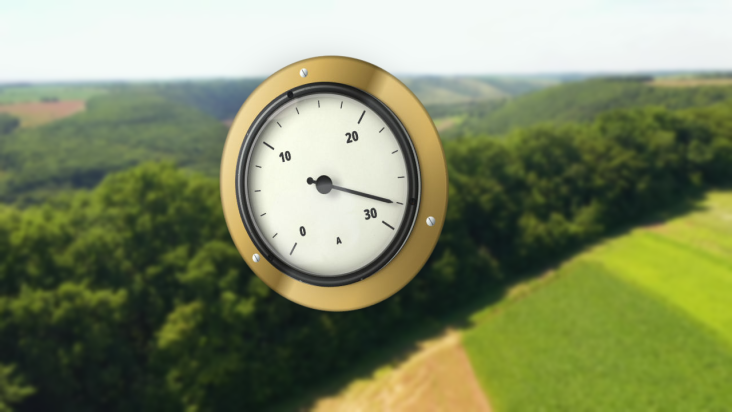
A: 28; A
